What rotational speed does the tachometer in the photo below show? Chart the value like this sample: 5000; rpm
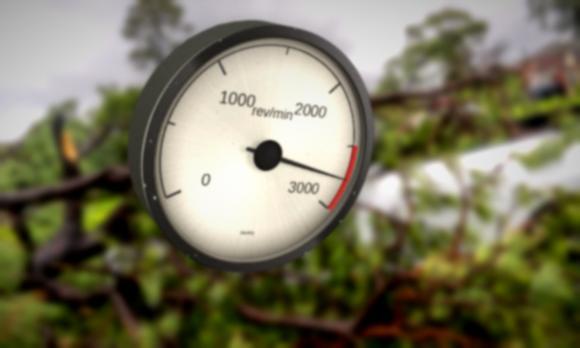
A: 2750; rpm
